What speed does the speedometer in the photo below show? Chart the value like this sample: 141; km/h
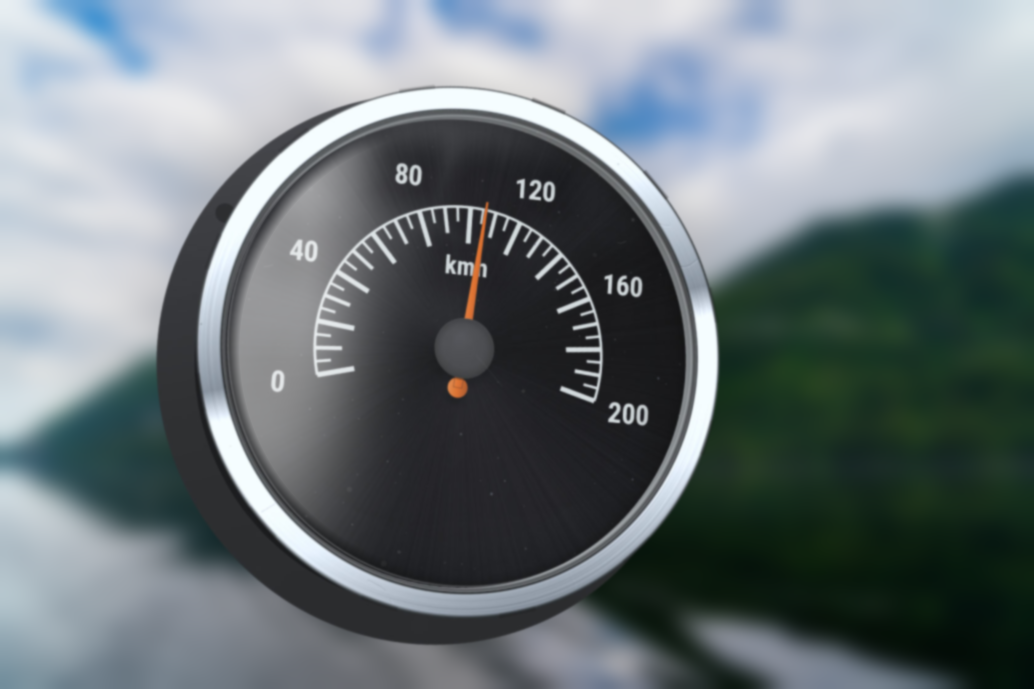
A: 105; km/h
